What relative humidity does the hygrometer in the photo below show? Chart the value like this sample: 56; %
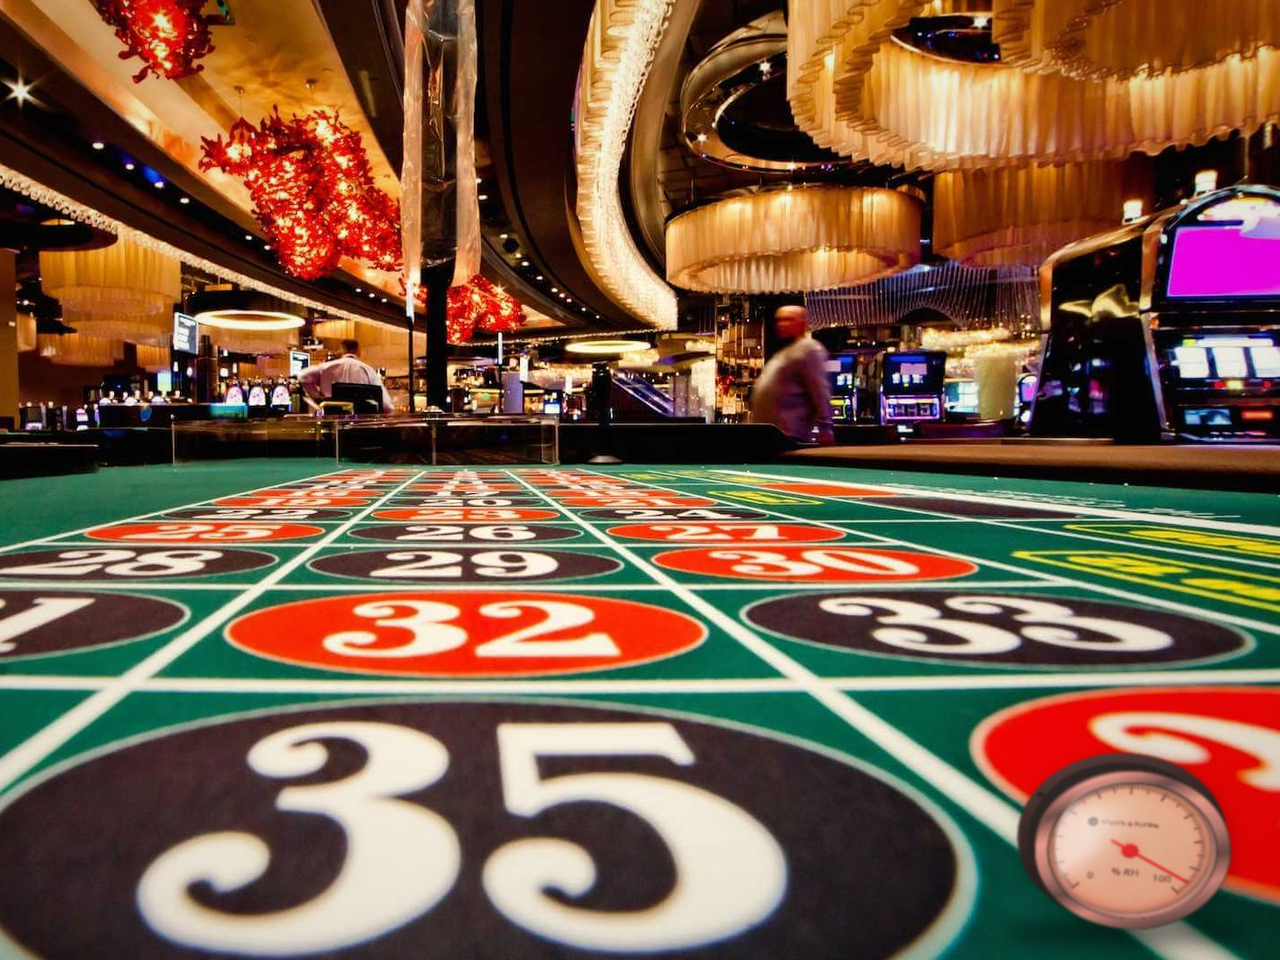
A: 95; %
